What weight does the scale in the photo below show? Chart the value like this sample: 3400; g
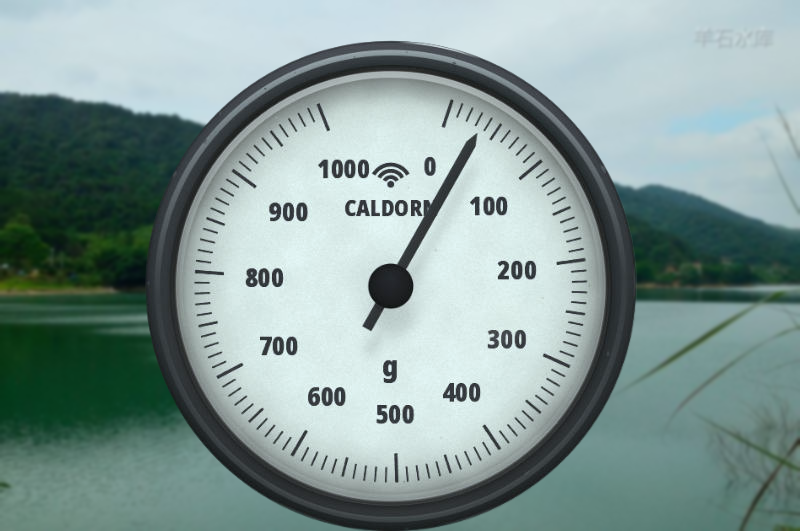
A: 35; g
